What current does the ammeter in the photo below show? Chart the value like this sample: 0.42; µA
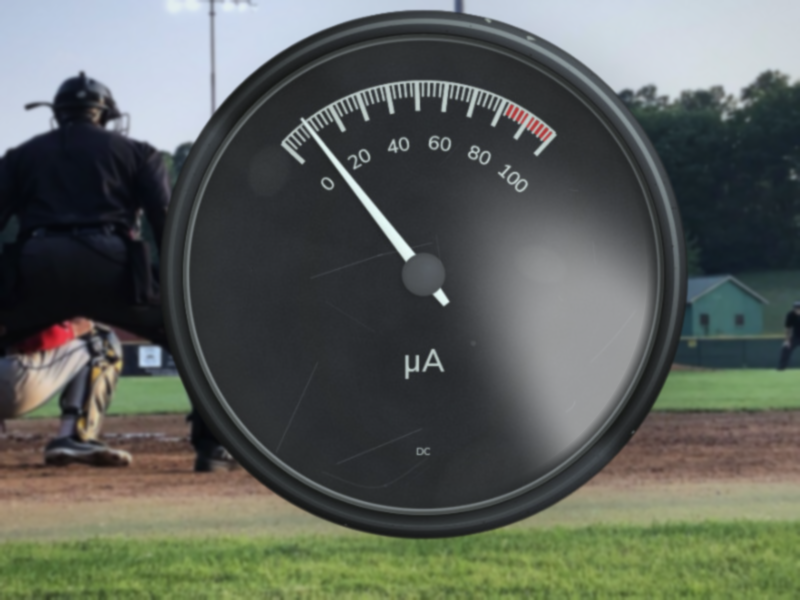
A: 10; µA
